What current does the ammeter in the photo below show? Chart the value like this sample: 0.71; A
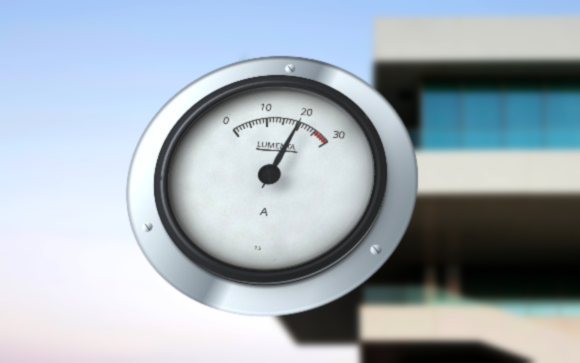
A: 20; A
